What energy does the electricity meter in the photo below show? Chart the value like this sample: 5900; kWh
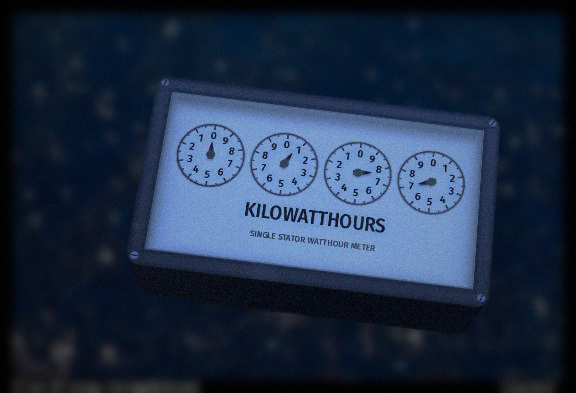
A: 77; kWh
